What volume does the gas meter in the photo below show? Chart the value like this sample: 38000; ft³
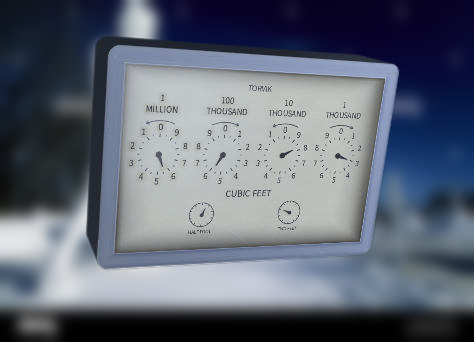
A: 558300; ft³
